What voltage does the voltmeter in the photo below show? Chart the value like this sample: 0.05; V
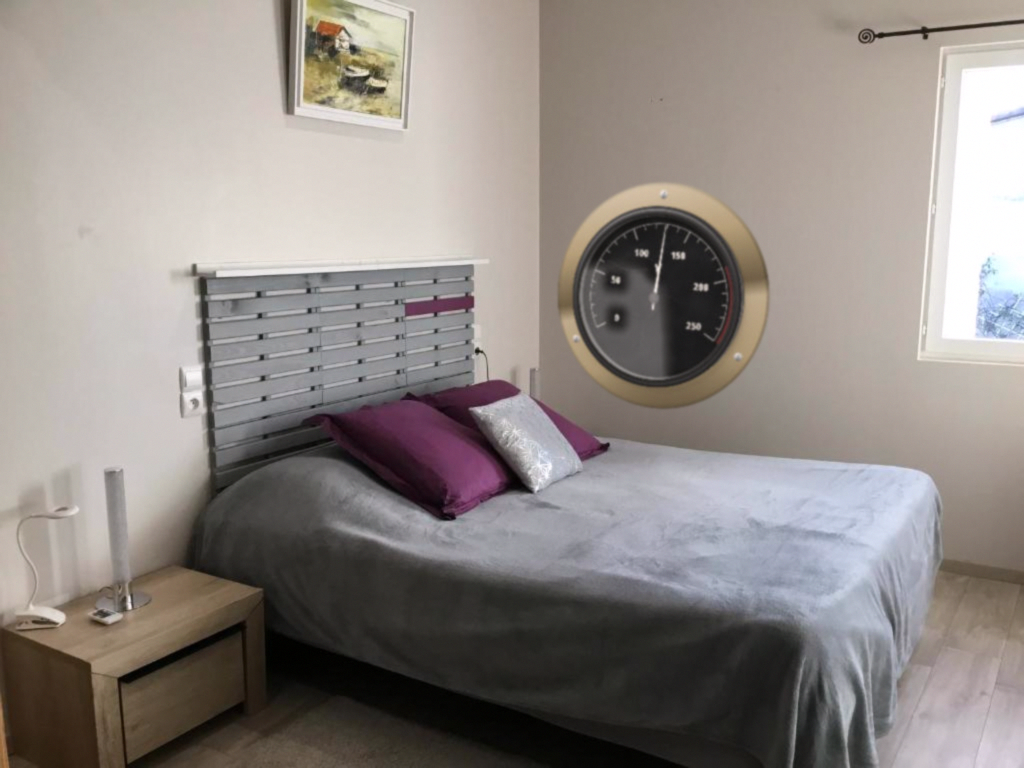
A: 130; V
